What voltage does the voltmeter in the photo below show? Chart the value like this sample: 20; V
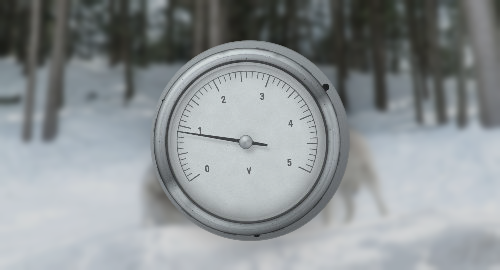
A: 0.9; V
